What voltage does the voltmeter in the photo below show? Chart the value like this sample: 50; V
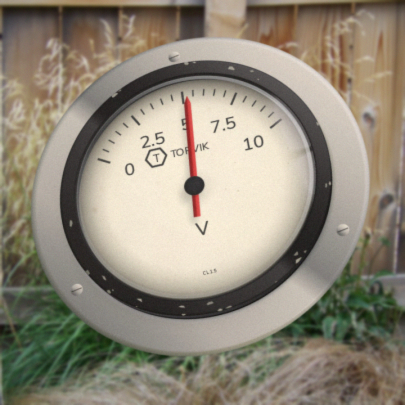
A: 5.25; V
